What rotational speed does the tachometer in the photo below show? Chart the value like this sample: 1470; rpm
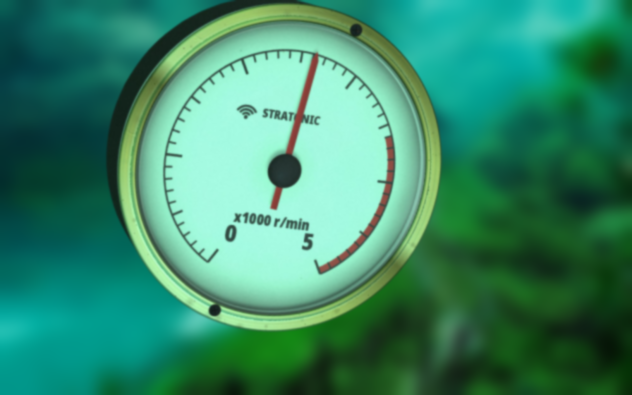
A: 2600; rpm
